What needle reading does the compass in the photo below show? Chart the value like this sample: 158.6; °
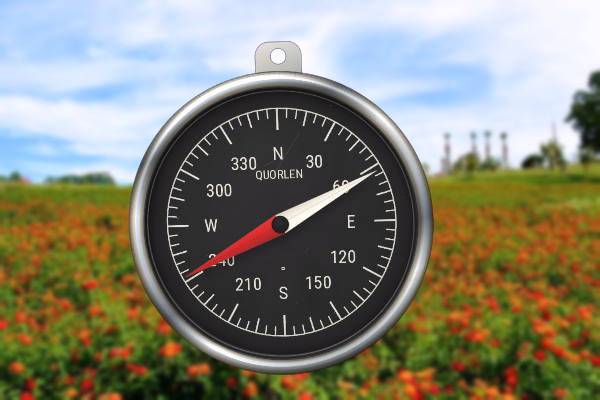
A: 242.5; °
